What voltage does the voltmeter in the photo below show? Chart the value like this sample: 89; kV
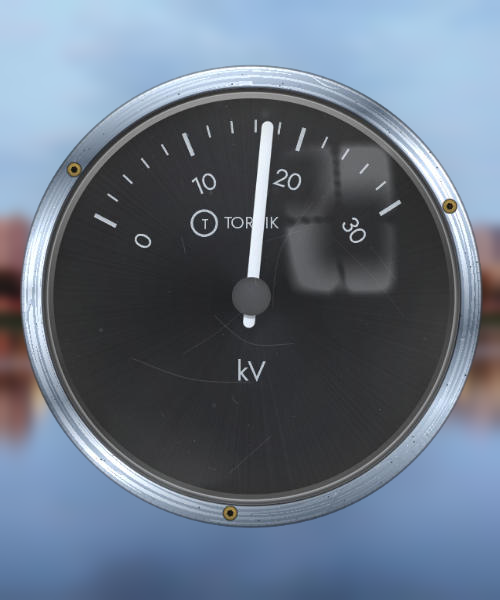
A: 17; kV
